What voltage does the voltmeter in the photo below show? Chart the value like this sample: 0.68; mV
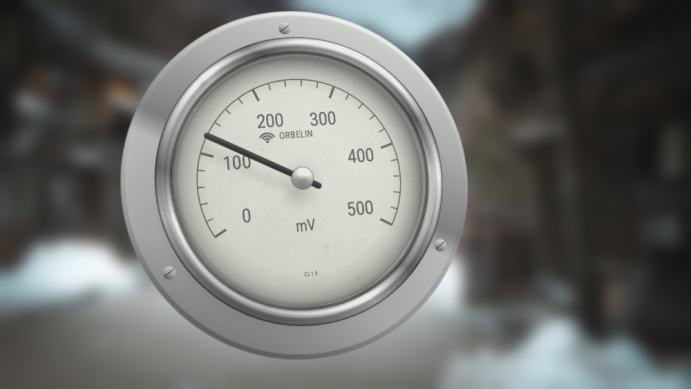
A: 120; mV
